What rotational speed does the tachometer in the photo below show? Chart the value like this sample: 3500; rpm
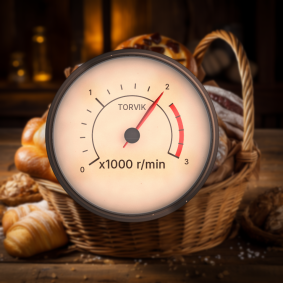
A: 2000; rpm
